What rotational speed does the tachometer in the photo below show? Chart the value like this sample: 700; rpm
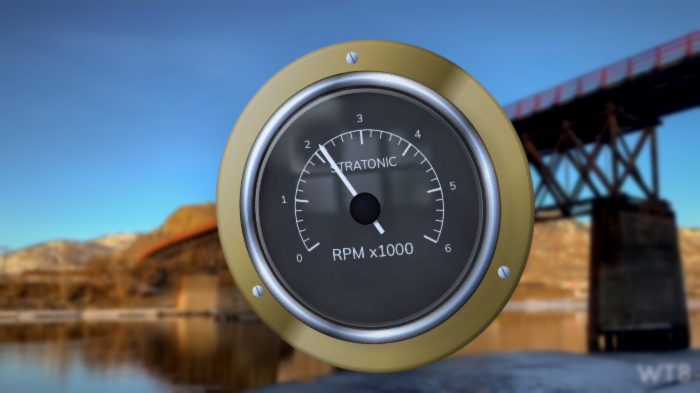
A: 2200; rpm
